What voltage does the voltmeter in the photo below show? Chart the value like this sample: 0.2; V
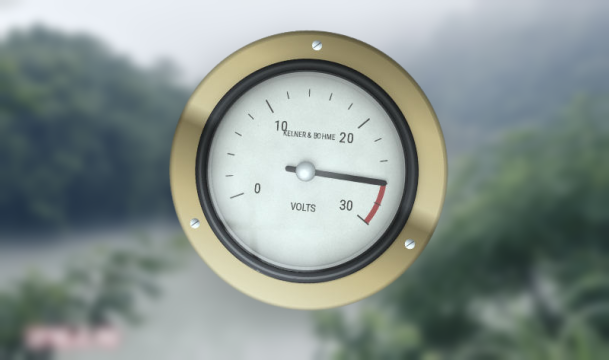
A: 26; V
